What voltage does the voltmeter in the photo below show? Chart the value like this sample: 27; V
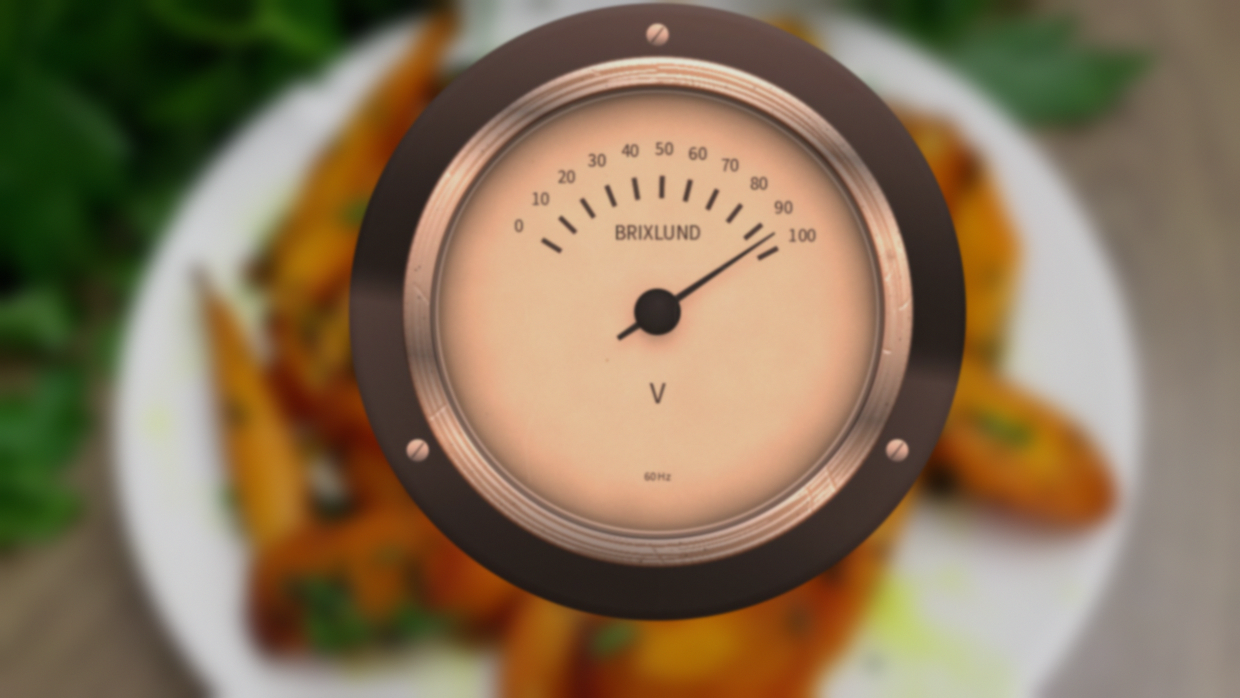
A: 95; V
